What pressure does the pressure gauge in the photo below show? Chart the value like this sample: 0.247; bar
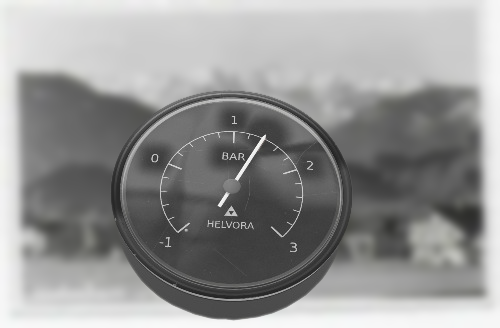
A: 1.4; bar
